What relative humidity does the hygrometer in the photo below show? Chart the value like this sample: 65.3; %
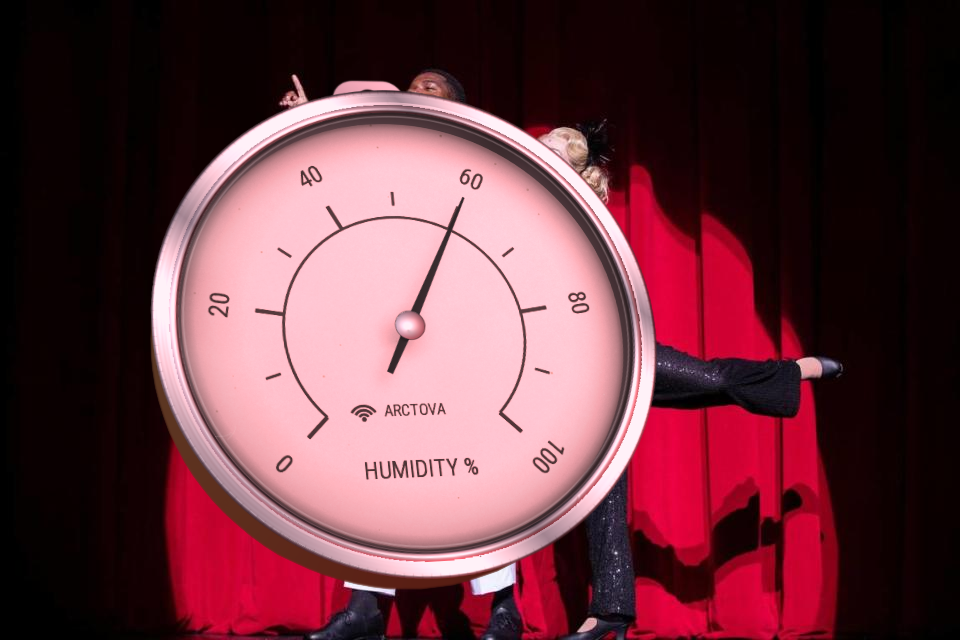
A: 60; %
